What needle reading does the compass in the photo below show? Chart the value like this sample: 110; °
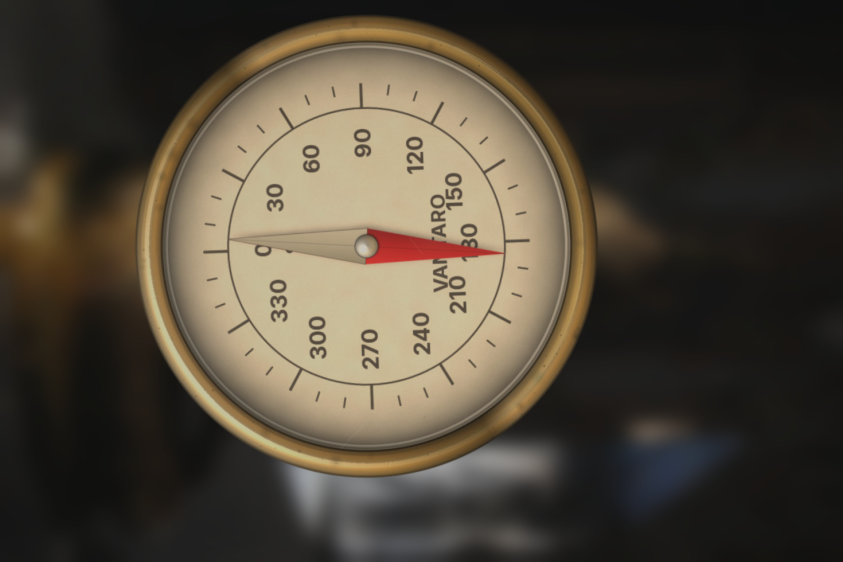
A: 185; °
